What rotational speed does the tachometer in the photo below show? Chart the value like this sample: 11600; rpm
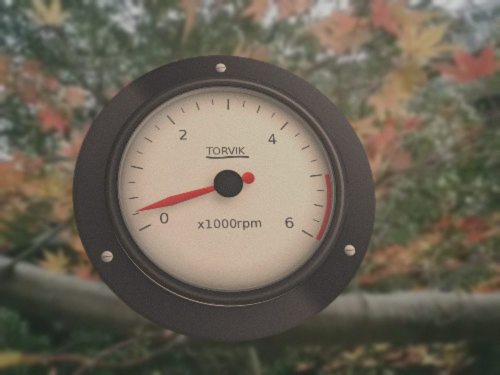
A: 250; rpm
